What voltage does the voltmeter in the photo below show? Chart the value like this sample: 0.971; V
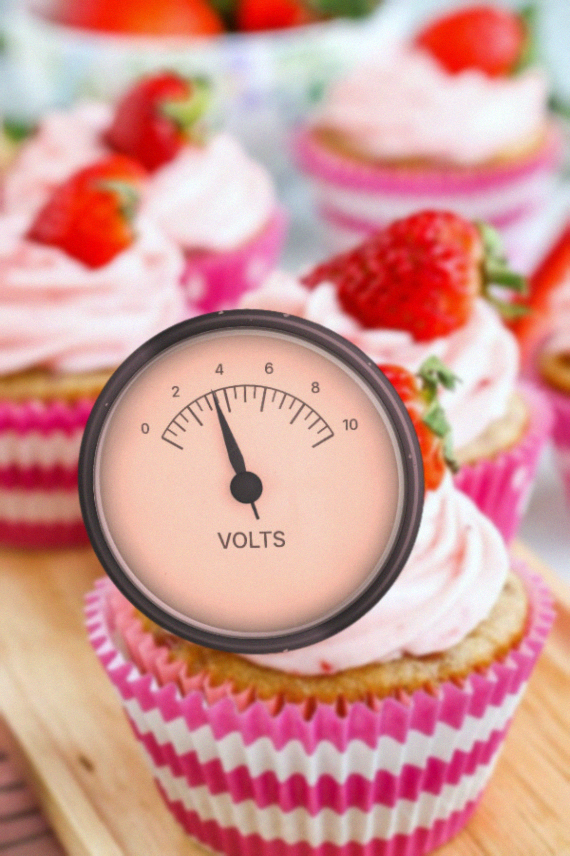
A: 3.5; V
